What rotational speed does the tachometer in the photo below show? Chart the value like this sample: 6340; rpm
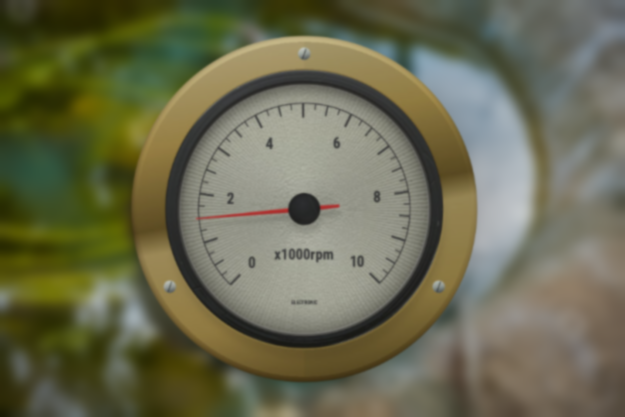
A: 1500; rpm
